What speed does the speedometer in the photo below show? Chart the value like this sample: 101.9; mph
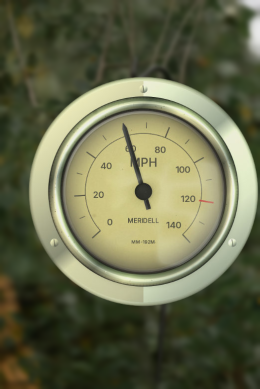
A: 60; mph
